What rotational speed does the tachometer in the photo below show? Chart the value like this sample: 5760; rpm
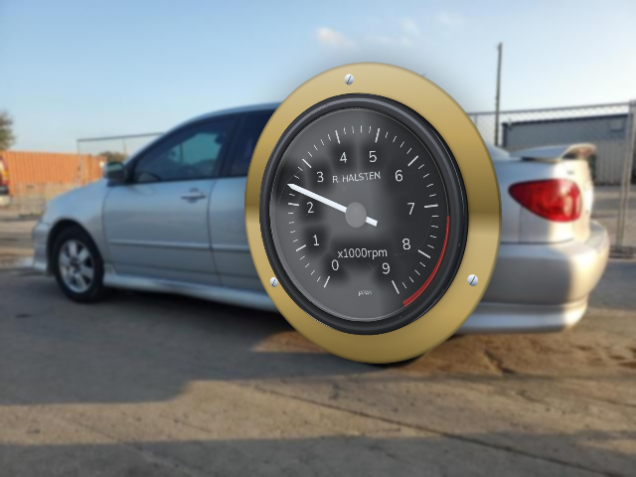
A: 2400; rpm
